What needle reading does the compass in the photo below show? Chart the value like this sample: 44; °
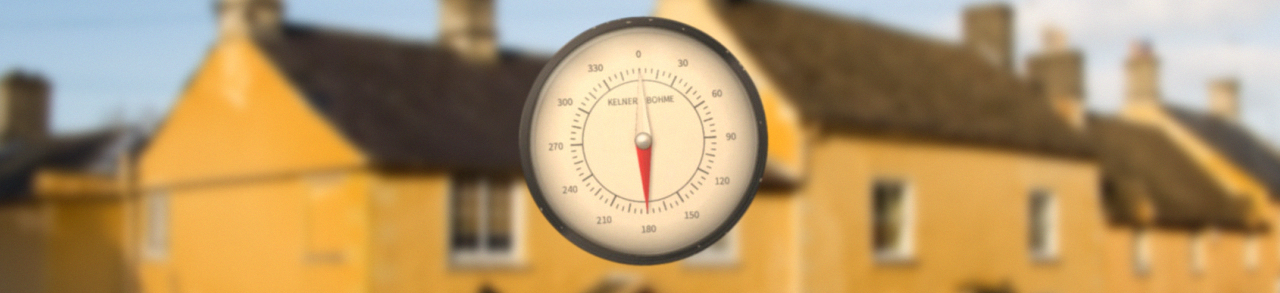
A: 180; °
